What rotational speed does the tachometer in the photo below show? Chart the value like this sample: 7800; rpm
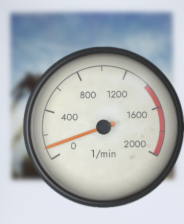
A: 100; rpm
